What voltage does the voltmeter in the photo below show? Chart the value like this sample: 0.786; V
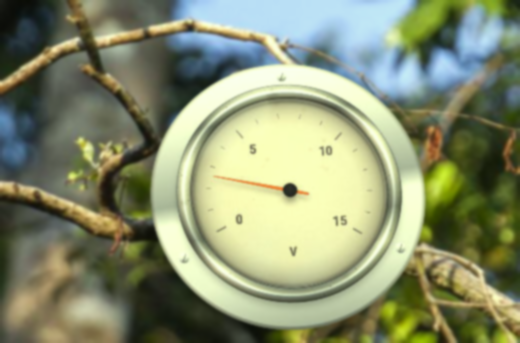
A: 2.5; V
